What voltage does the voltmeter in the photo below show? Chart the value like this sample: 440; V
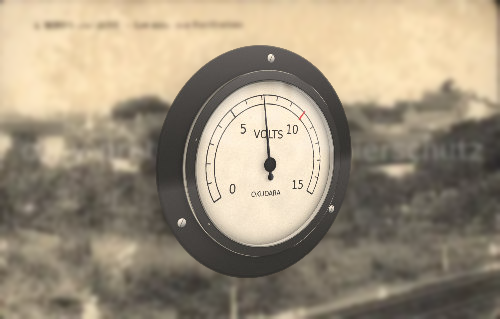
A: 7; V
